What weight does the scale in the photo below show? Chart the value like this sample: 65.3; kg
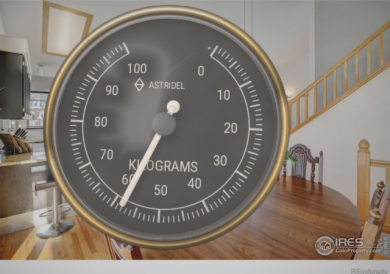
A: 58; kg
